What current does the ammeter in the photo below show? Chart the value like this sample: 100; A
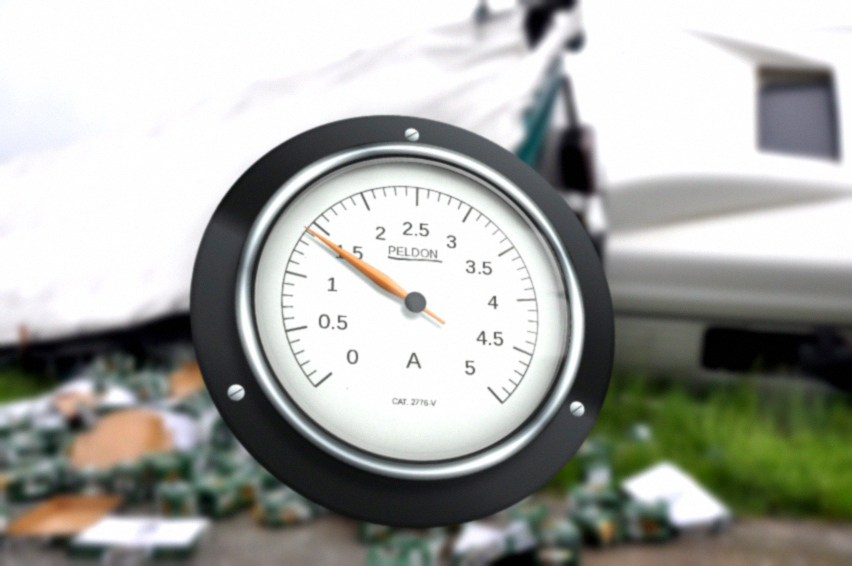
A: 1.4; A
